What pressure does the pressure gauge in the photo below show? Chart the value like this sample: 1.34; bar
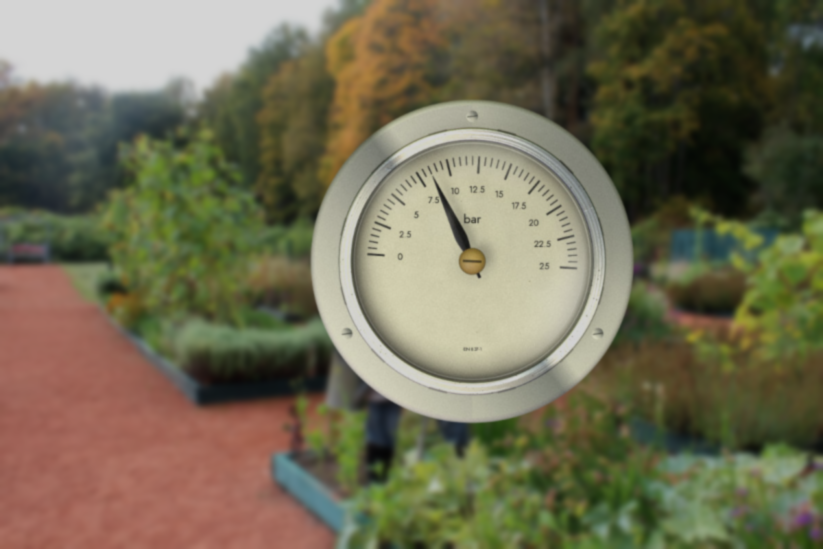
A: 8.5; bar
